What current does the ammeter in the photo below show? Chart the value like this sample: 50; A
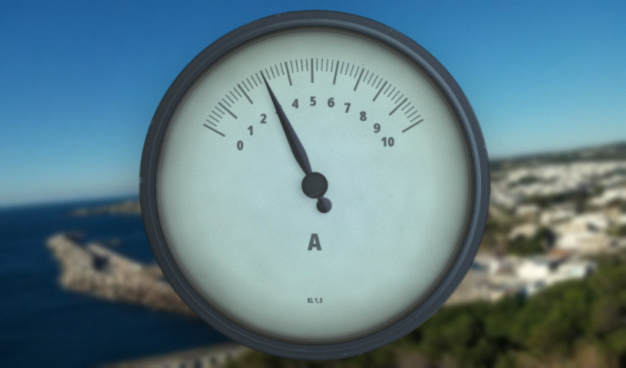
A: 3; A
